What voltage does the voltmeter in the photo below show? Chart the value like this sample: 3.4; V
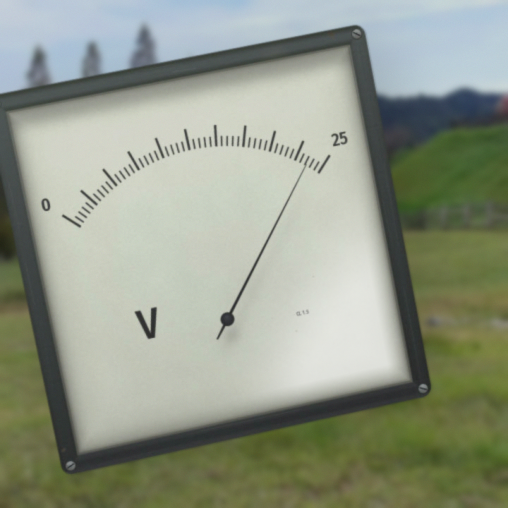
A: 23.5; V
